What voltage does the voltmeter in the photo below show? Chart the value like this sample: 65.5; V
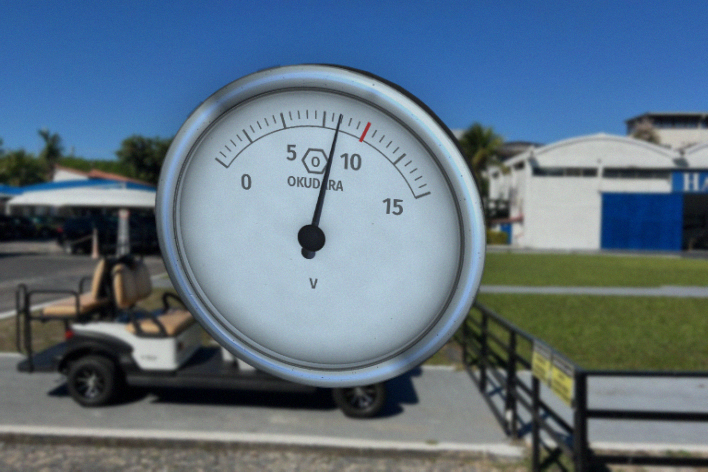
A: 8.5; V
